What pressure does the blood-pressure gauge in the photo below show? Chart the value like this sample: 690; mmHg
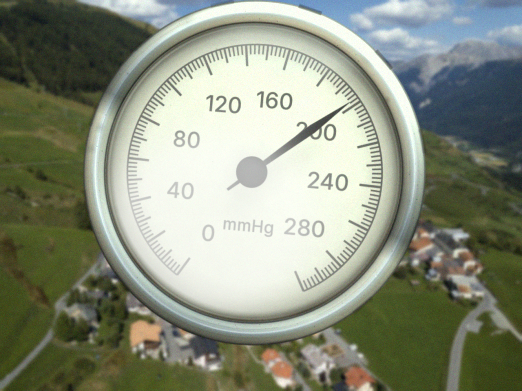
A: 198; mmHg
